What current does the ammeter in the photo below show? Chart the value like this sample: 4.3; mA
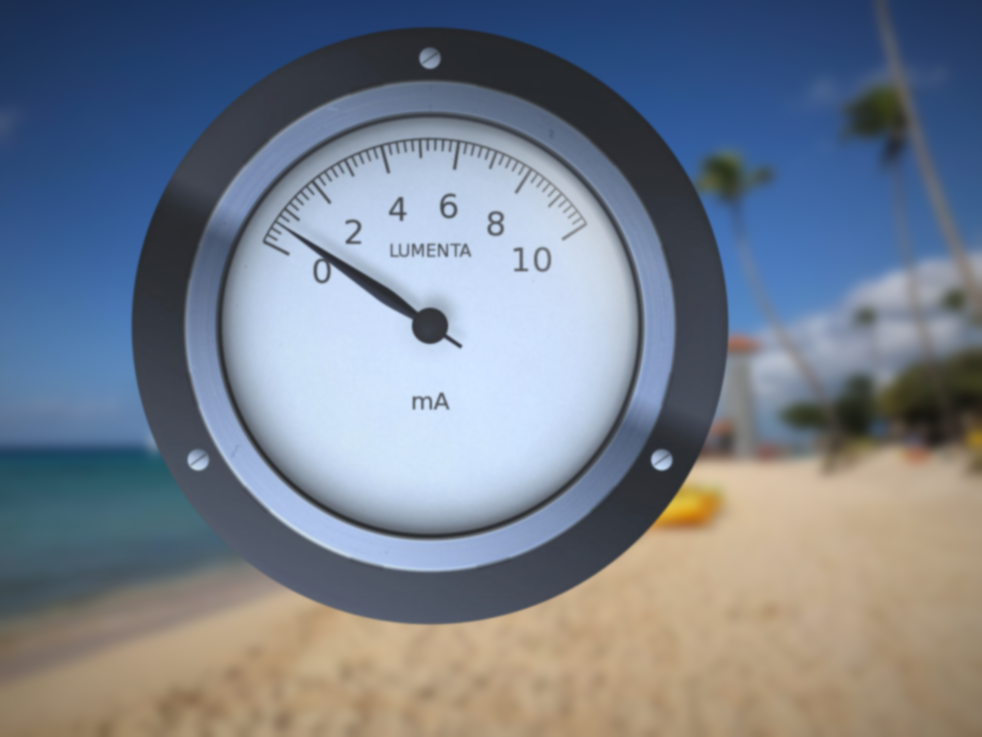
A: 0.6; mA
